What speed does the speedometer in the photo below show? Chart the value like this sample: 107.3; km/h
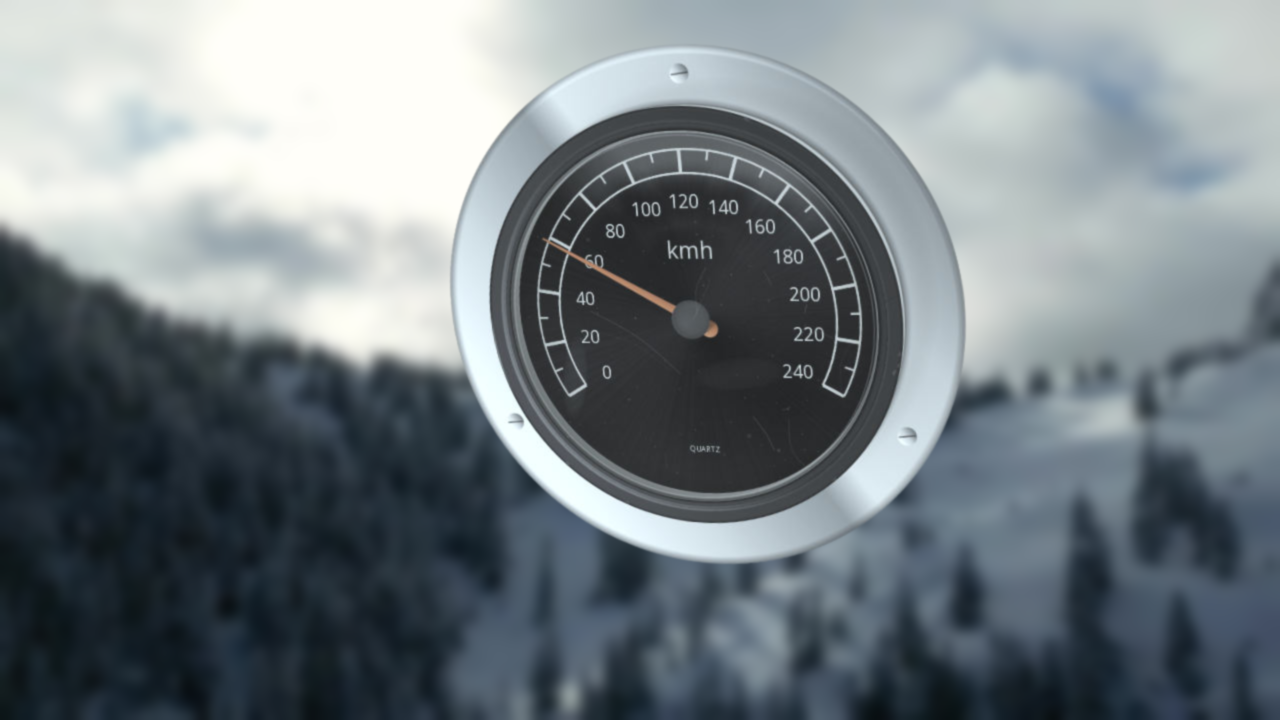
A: 60; km/h
